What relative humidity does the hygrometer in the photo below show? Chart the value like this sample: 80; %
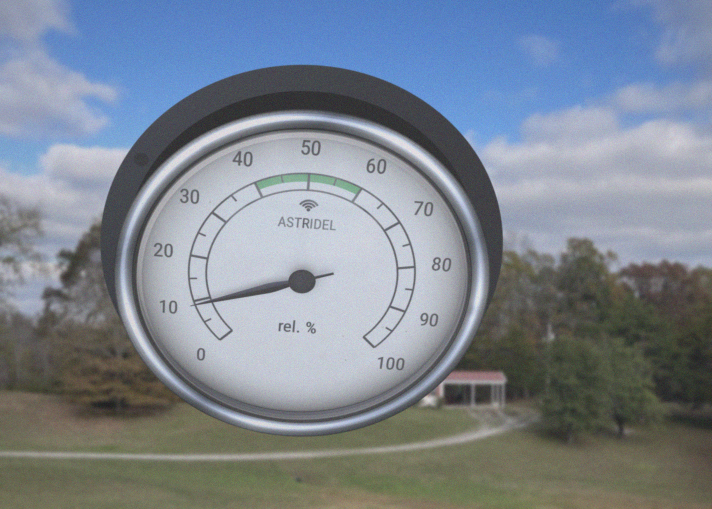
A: 10; %
